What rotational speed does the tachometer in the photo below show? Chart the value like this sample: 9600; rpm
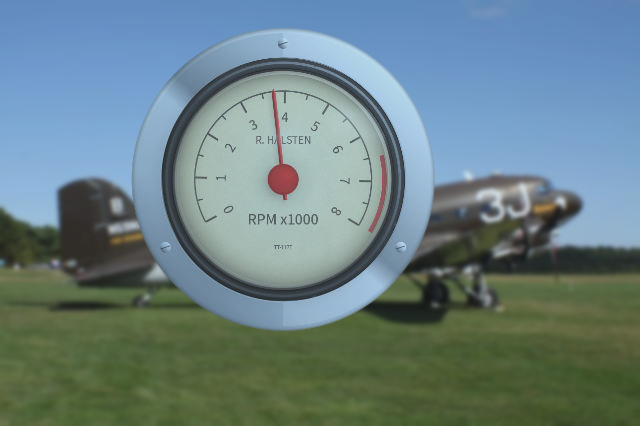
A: 3750; rpm
